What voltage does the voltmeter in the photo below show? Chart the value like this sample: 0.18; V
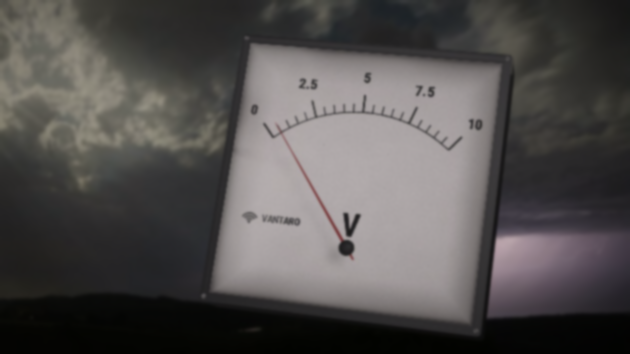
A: 0.5; V
